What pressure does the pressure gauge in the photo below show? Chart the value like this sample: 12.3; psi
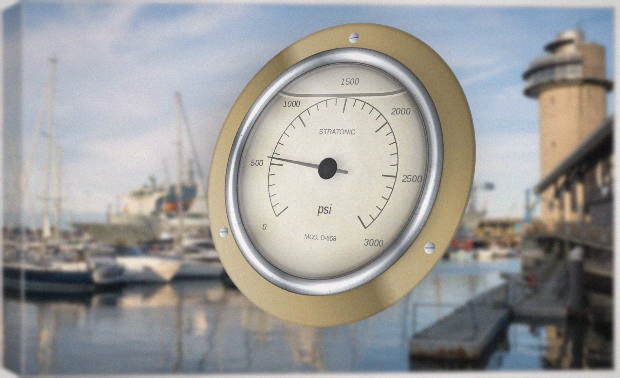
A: 550; psi
